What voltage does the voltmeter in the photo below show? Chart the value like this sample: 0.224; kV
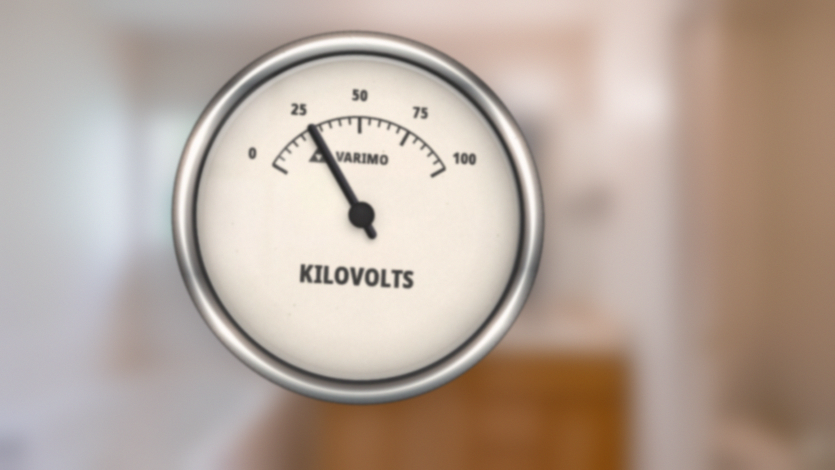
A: 25; kV
